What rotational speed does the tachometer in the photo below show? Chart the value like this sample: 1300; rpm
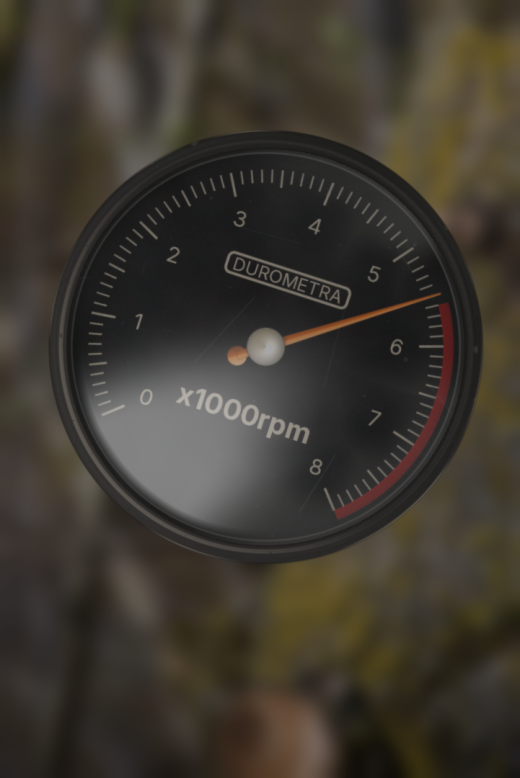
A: 5500; rpm
